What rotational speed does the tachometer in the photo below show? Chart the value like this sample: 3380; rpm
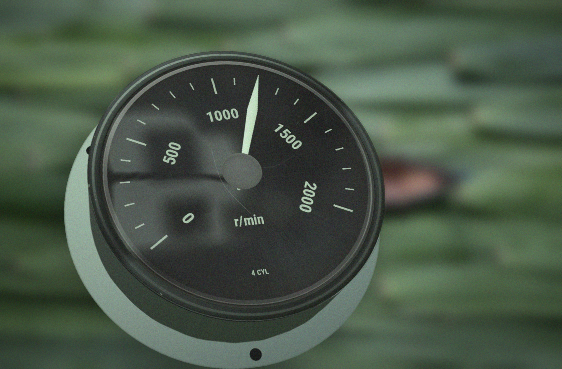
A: 1200; rpm
